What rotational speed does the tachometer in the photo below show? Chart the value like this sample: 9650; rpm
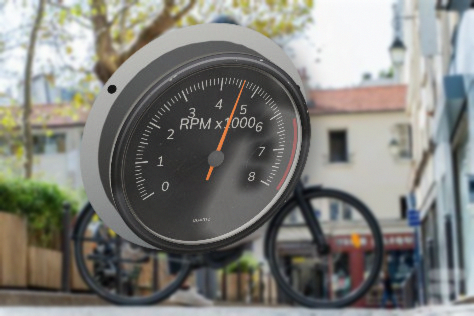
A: 4500; rpm
